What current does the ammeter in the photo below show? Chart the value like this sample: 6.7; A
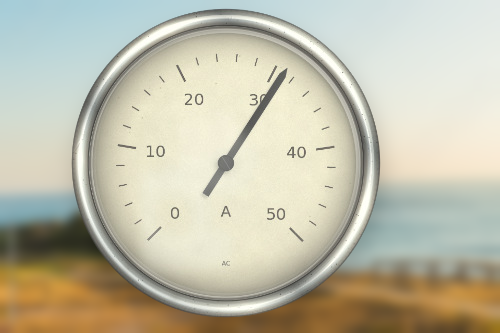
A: 31; A
